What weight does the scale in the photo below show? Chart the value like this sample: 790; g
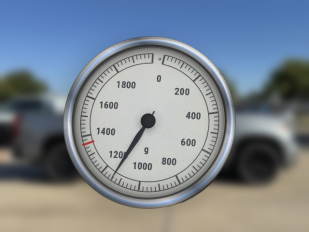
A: 1140; g
